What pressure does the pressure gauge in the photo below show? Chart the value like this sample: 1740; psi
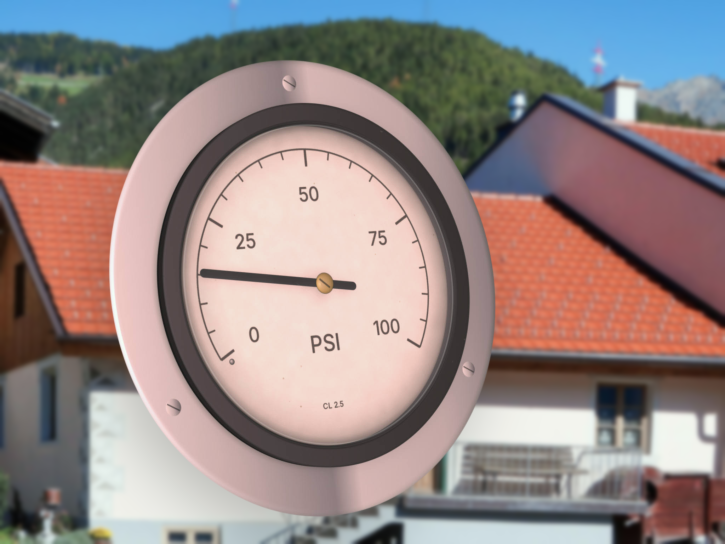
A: 15; psi
